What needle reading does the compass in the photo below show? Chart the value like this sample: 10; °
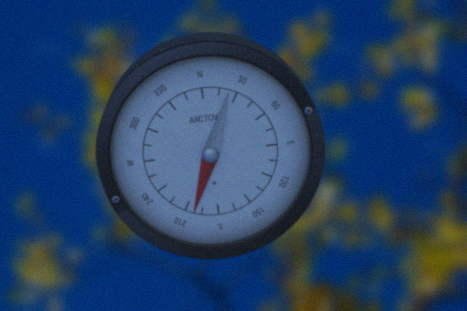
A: 202.5; °
